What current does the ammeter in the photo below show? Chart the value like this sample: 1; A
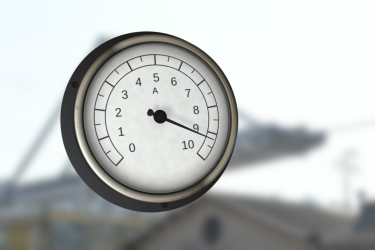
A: 9.25; A
